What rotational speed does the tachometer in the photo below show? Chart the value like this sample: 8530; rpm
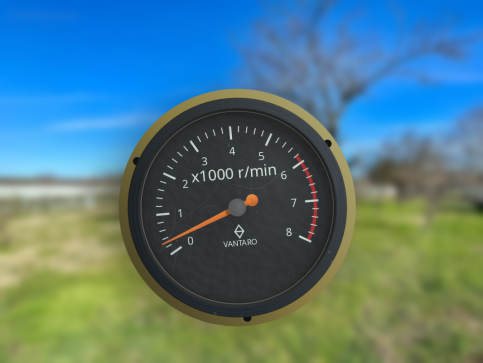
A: 300; rpm
